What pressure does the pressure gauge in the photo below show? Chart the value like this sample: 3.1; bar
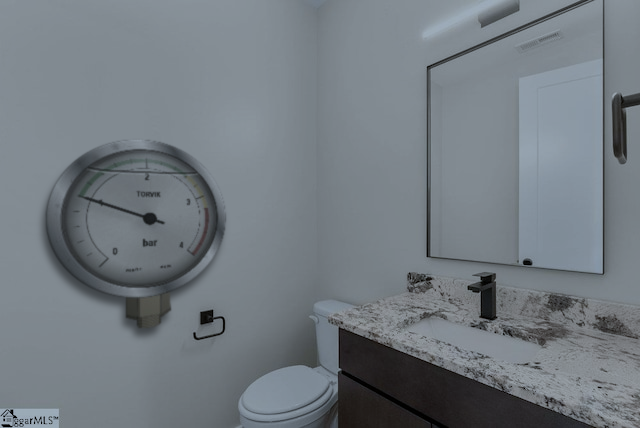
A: 1; bar
